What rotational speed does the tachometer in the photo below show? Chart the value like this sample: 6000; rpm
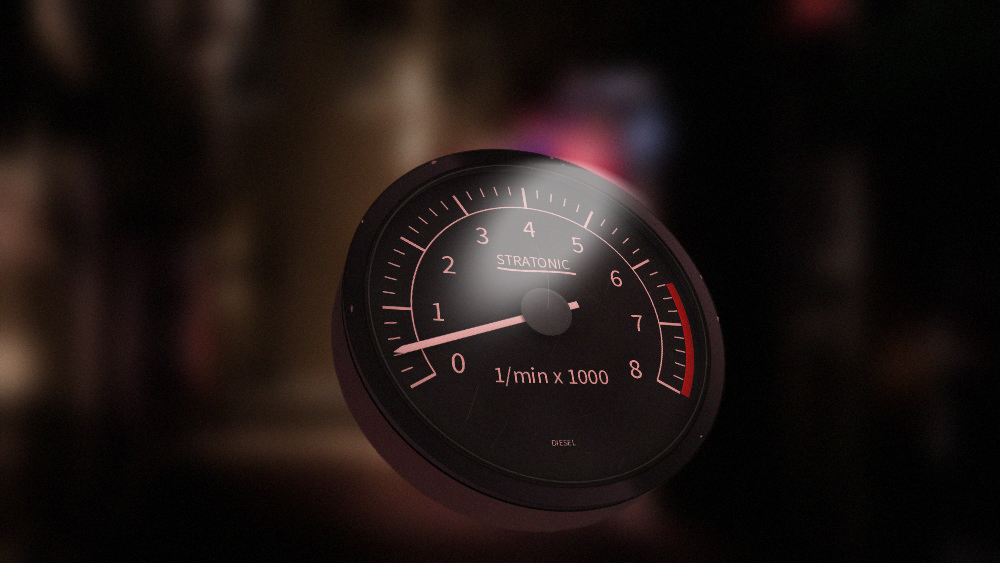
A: 400; rpm
